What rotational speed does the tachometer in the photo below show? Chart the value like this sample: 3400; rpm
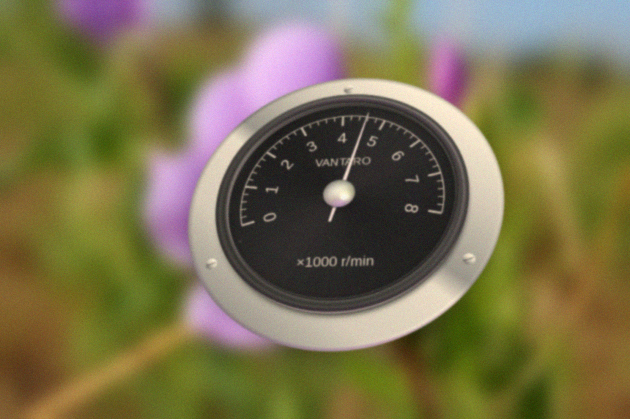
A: 4600; rpm
